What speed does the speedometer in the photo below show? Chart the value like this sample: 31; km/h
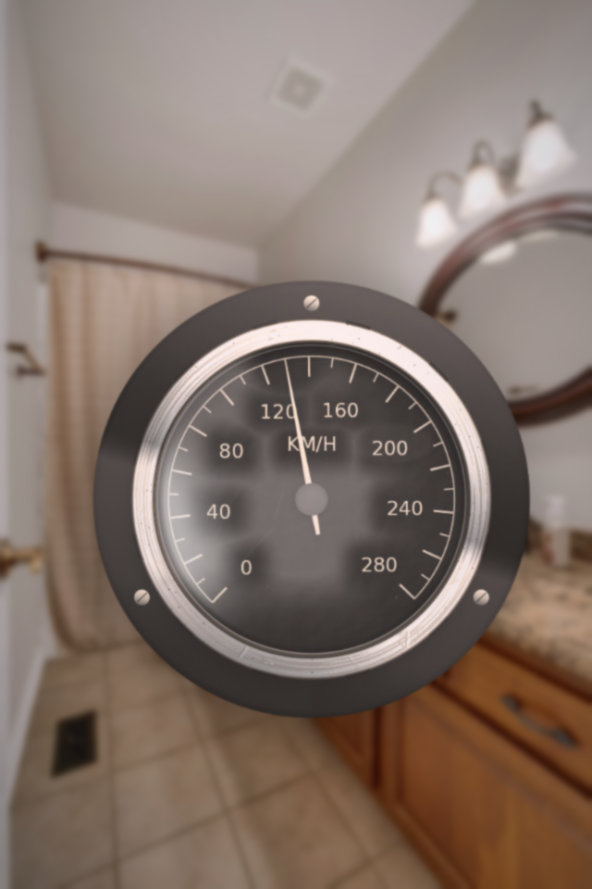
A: 130; km/h
